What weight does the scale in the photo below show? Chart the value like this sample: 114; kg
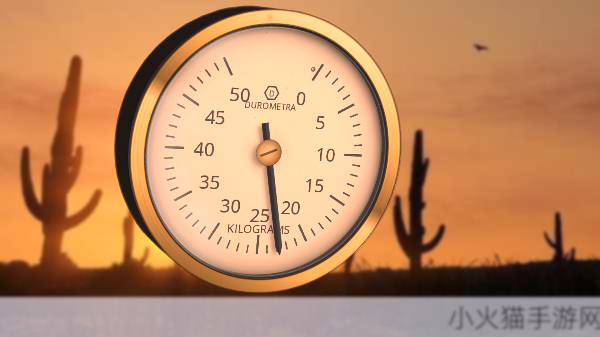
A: 23; kg
